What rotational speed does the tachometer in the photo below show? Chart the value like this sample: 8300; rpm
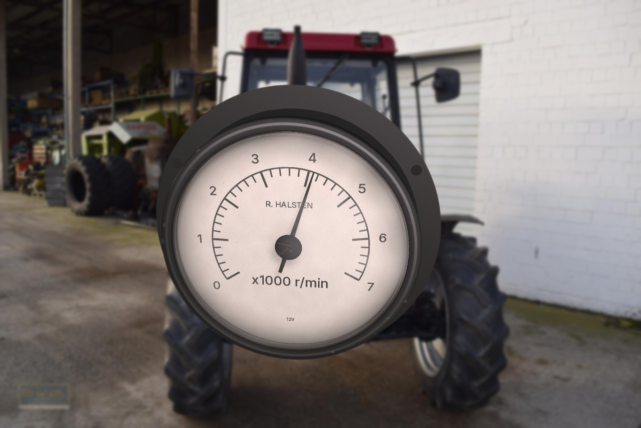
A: 4100; rpm
